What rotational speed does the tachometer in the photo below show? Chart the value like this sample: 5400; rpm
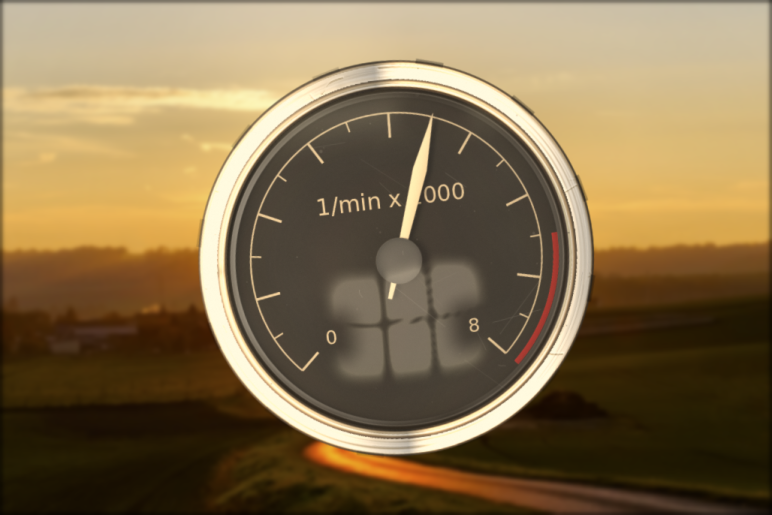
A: 4500; rpm
